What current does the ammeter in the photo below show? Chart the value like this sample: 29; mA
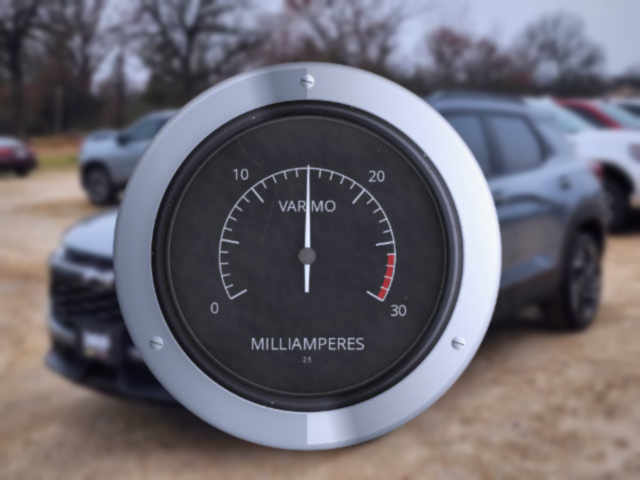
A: 15; mA
